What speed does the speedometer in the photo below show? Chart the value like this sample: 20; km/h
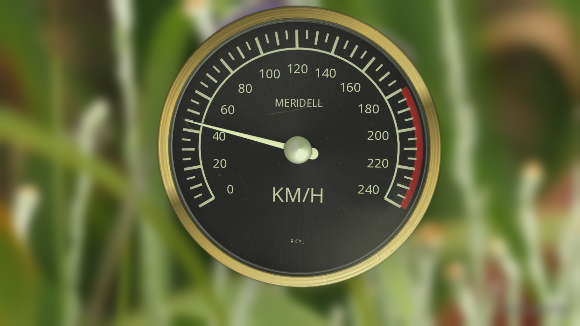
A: 45; km/h
